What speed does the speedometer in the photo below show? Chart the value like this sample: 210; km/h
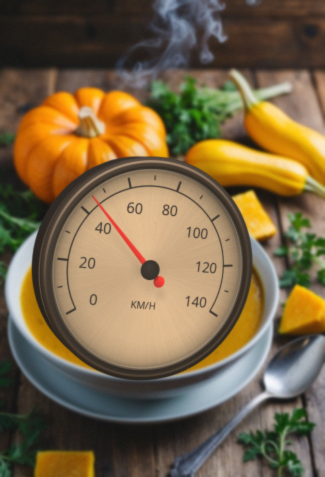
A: 45; km/h
